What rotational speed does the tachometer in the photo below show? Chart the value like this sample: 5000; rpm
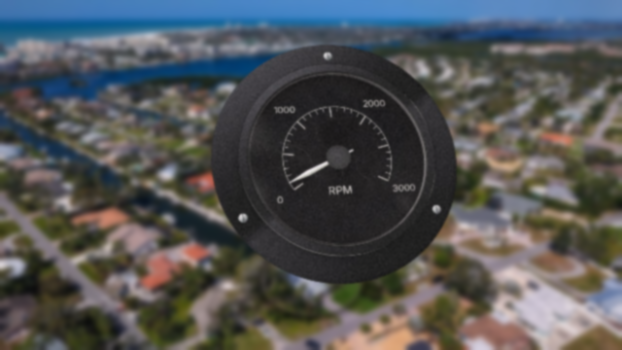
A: 100; rpm
